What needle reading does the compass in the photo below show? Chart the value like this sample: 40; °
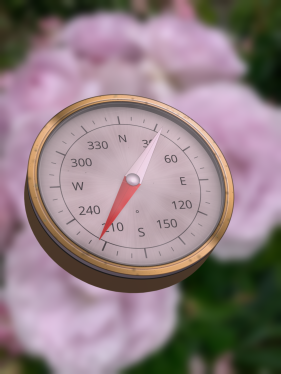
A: 215; °
